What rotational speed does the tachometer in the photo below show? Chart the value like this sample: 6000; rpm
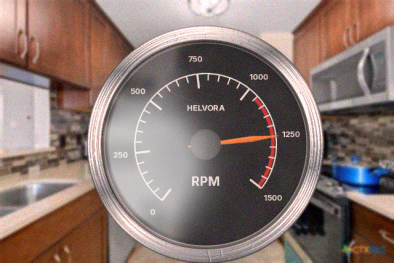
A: 1250; rpm
